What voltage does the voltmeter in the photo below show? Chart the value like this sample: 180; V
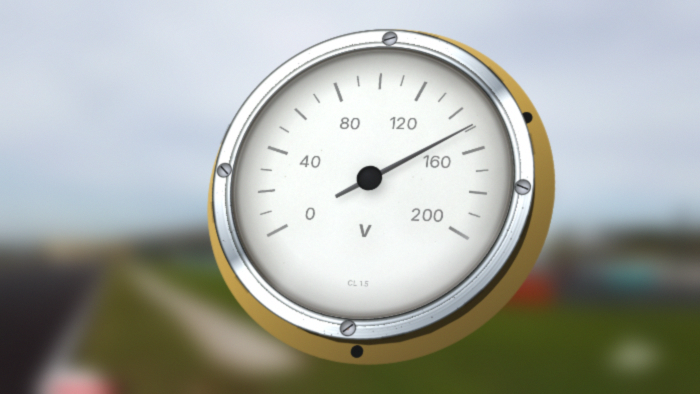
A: 150; V
